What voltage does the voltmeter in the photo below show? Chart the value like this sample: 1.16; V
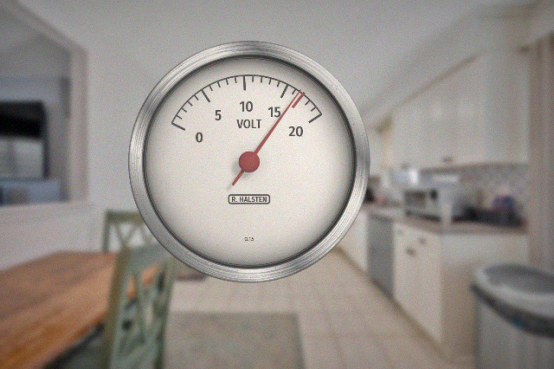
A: 16.5; V
